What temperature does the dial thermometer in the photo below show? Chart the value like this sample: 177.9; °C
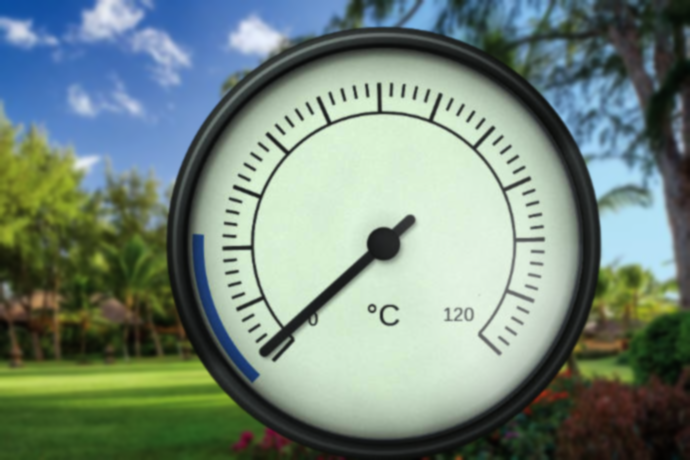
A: 2; °C
